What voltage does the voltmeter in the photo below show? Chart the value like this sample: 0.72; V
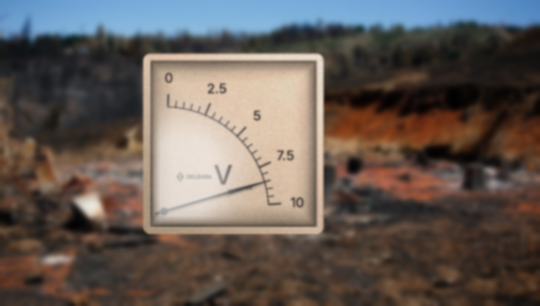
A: 8.5; V
